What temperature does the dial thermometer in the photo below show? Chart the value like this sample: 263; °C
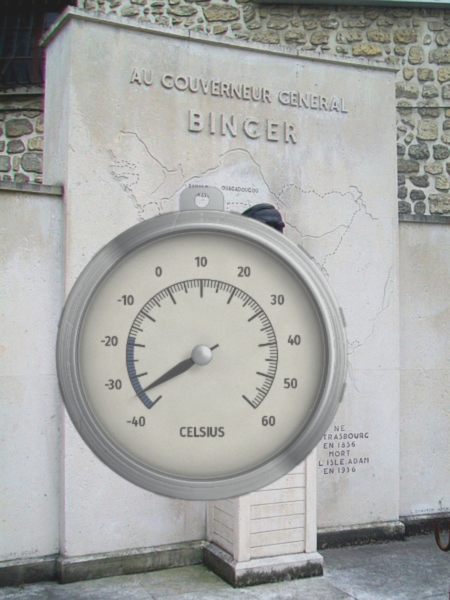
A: -35; °C
